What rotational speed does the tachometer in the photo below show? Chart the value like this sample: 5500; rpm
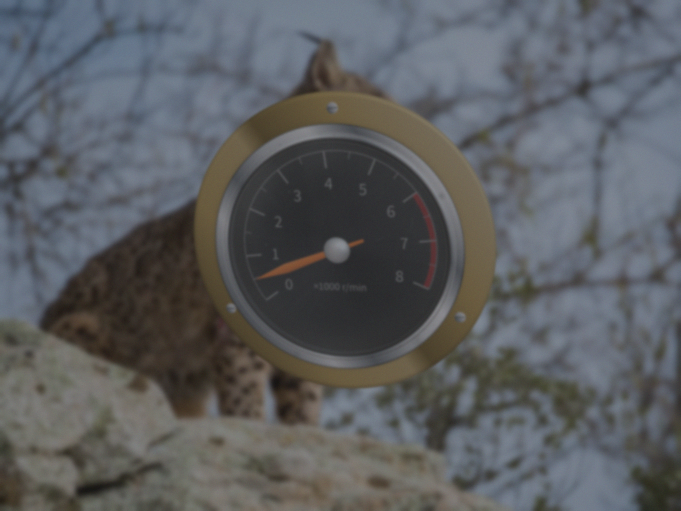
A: 500; rpm
